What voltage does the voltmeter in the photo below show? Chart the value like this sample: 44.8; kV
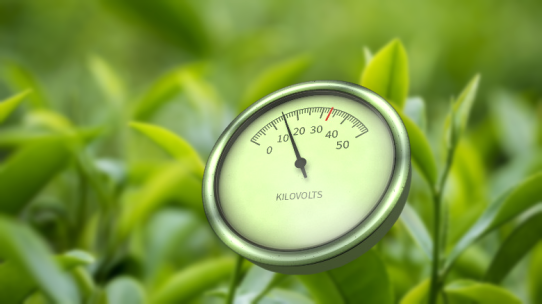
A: 15; kV
